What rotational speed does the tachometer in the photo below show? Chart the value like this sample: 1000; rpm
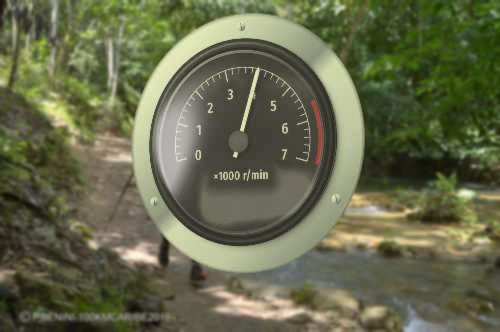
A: 4000; rpm
